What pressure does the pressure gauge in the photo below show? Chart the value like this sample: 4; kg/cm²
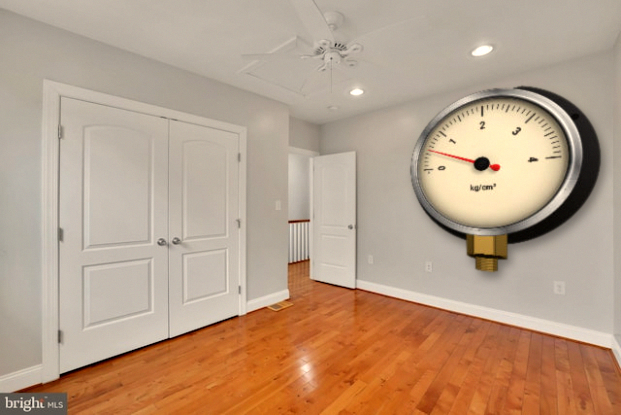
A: 0.5; kg/cm²
